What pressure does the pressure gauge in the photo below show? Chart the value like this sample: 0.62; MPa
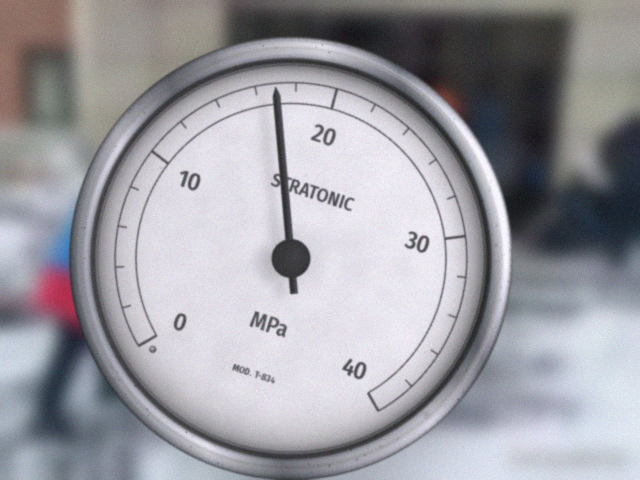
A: 17; MPa
